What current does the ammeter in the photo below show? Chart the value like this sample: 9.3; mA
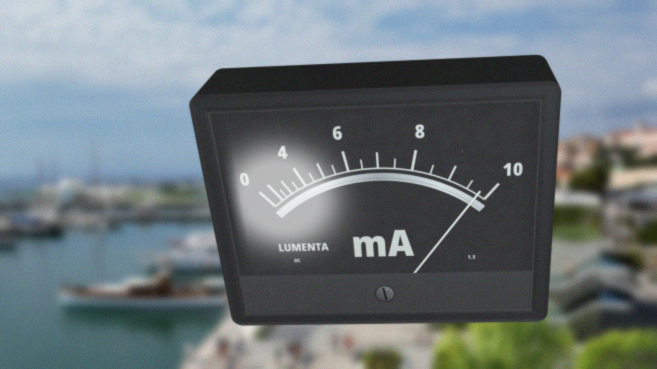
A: 9.75; mA
